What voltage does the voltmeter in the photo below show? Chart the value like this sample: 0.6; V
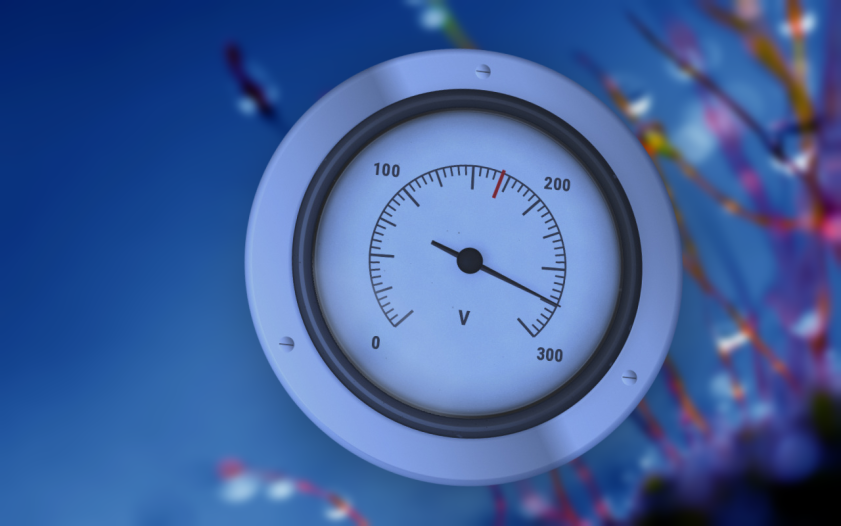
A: 275; V
